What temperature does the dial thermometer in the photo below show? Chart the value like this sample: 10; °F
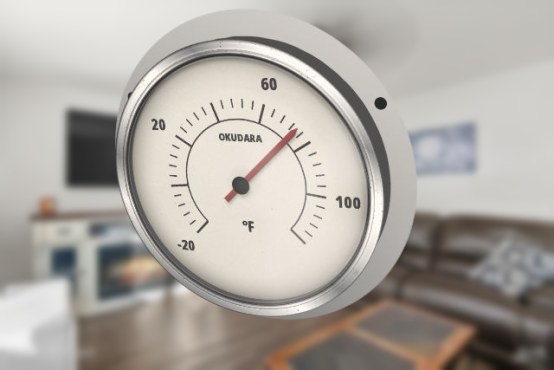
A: 74; °F
